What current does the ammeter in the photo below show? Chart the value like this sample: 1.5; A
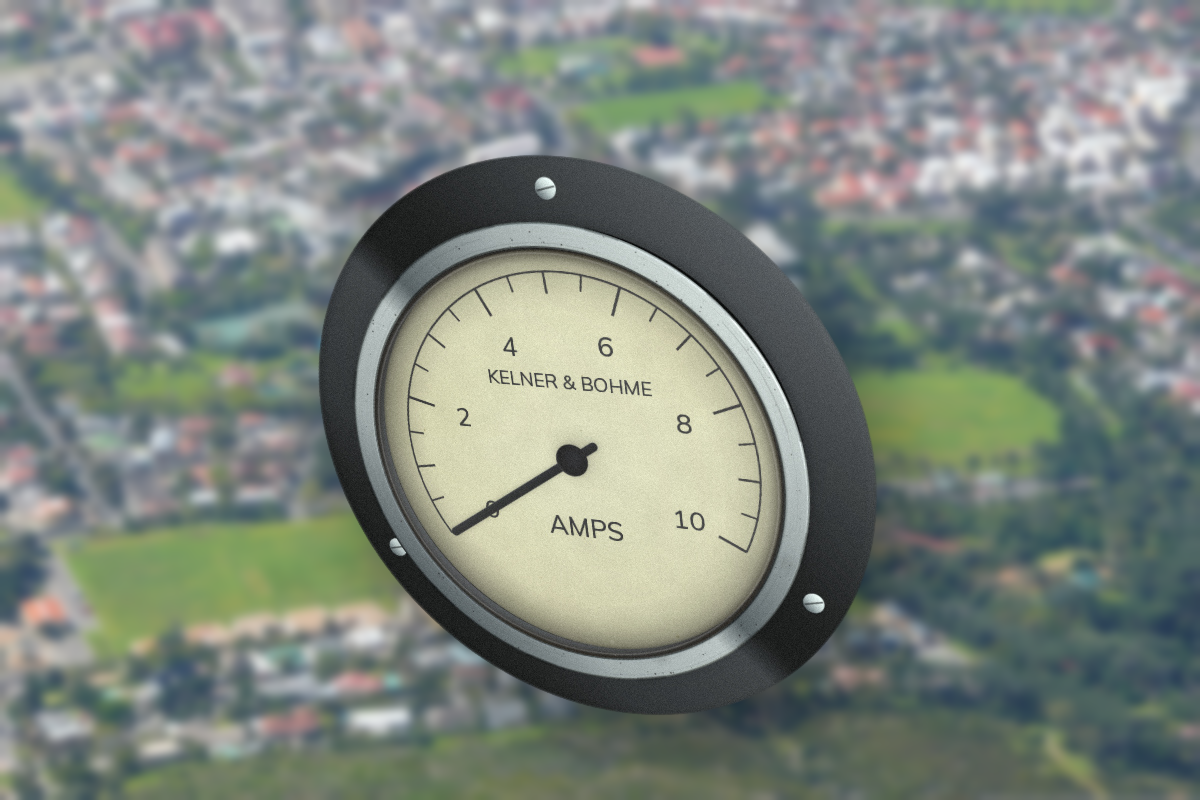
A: 0; A
